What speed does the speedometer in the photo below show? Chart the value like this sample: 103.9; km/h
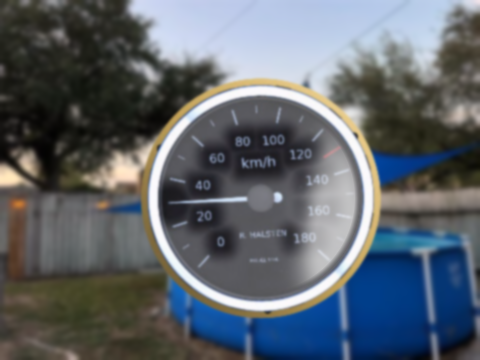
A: 30; km/h
